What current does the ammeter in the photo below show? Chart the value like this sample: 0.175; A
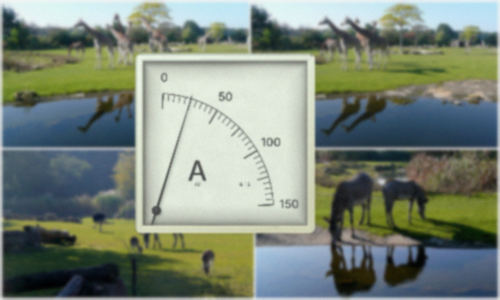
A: 25; A
